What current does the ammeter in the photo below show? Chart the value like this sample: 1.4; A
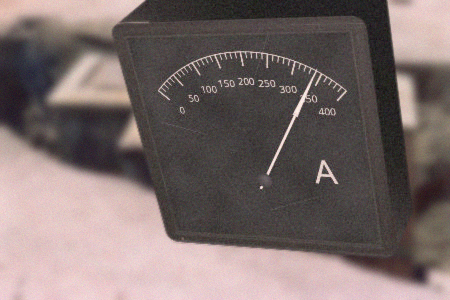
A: 340; A
